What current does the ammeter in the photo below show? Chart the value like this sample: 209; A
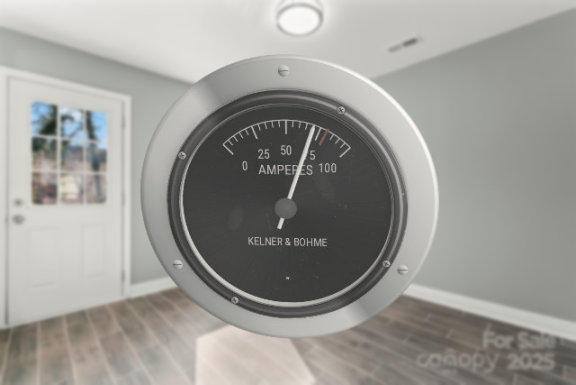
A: 70; A
